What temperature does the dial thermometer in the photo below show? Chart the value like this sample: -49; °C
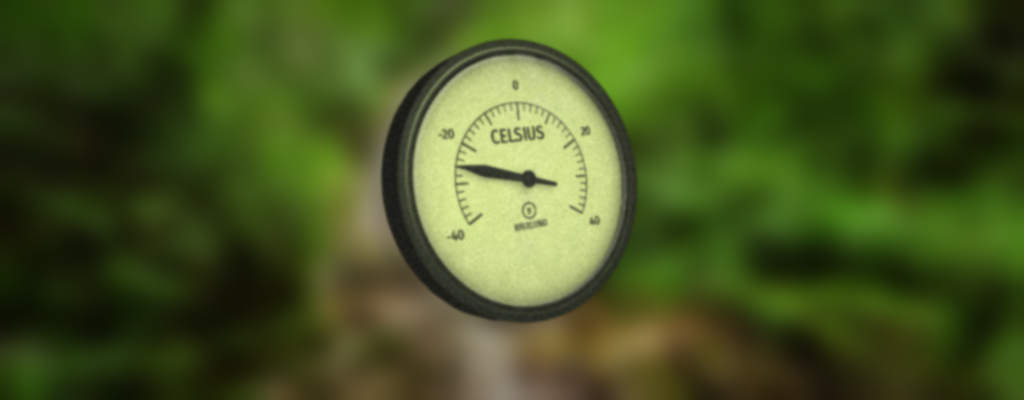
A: -26; °C
